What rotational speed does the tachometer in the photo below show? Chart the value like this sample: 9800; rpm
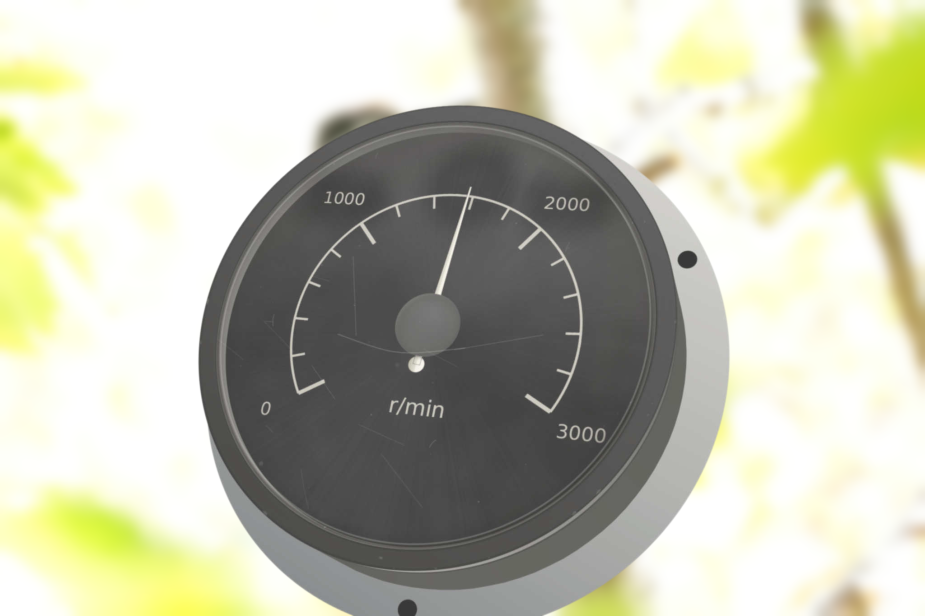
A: 1600; rpm
